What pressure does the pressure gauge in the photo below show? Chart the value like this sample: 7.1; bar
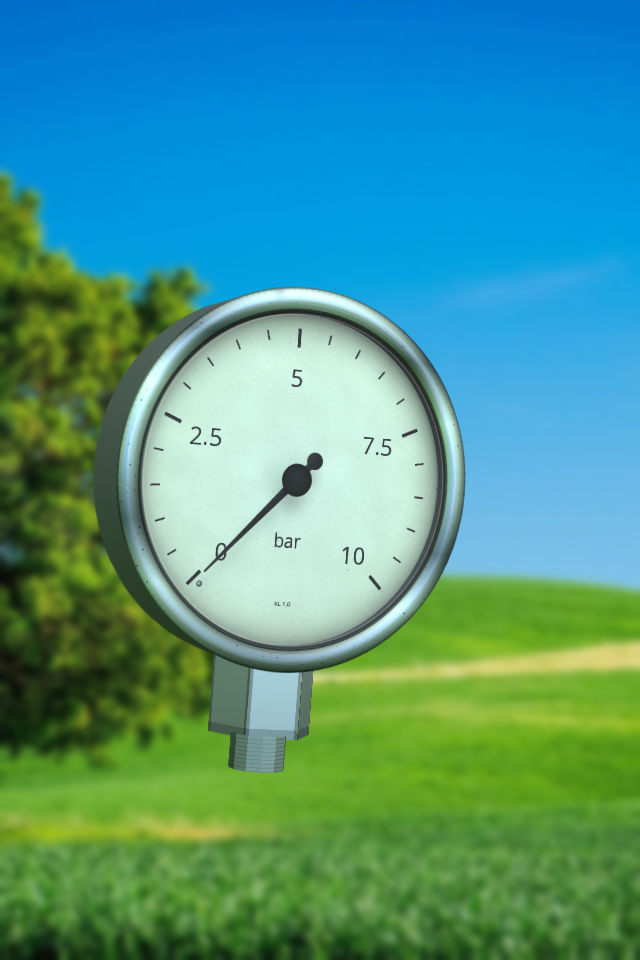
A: 0; bar
